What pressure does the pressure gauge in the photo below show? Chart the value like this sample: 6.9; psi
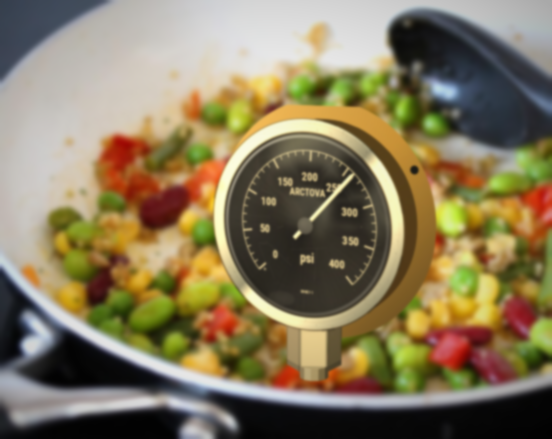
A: 260; psi
